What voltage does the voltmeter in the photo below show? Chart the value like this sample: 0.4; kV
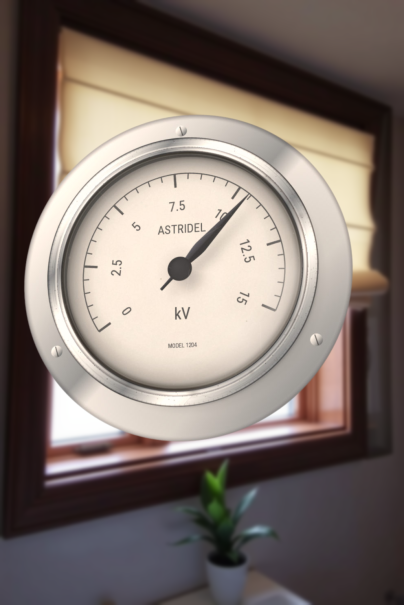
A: 10.5; kV
